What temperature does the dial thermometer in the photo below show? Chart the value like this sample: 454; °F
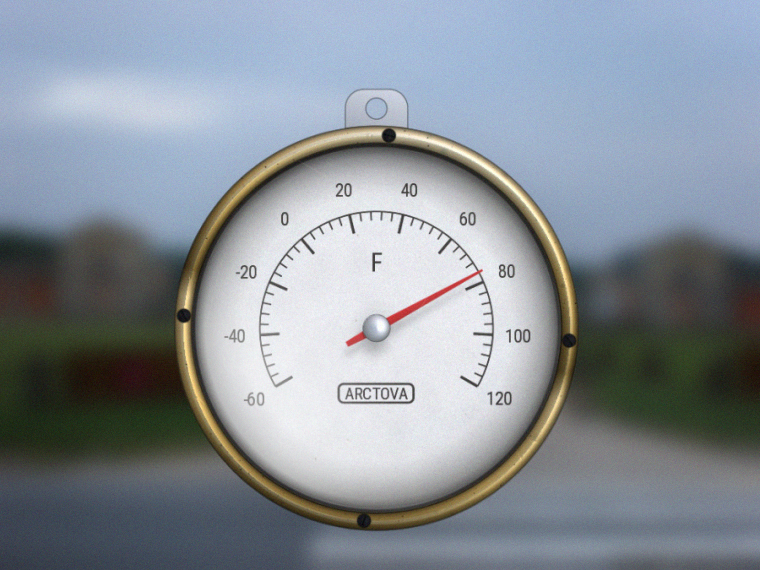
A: 76; °F
